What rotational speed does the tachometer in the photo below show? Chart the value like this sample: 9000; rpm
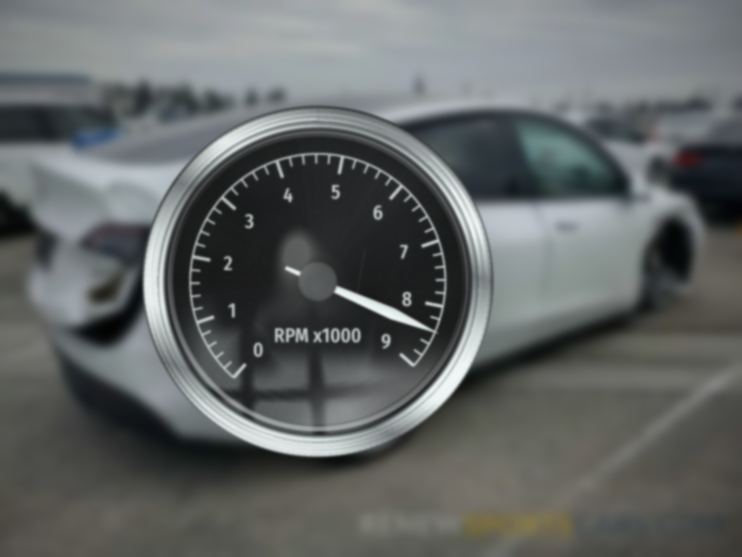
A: 8400; rpm
